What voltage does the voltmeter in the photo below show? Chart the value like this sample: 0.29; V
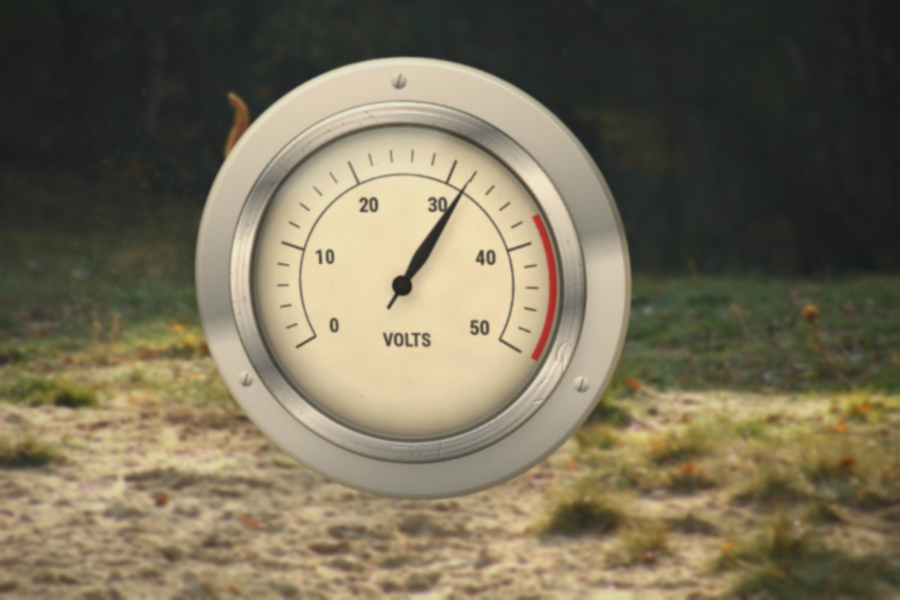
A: 32; V
